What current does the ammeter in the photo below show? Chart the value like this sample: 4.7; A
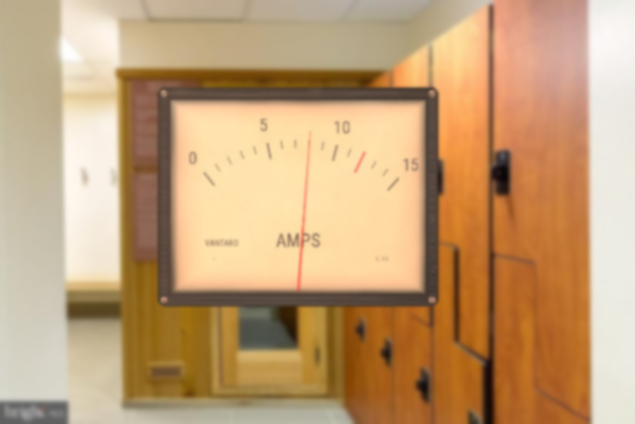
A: 8; A
